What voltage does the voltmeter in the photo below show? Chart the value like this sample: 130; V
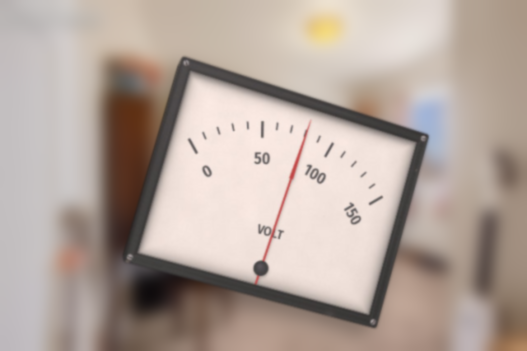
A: 80; V
